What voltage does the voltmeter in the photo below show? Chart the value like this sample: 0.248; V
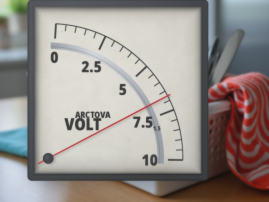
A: 6.75; V
